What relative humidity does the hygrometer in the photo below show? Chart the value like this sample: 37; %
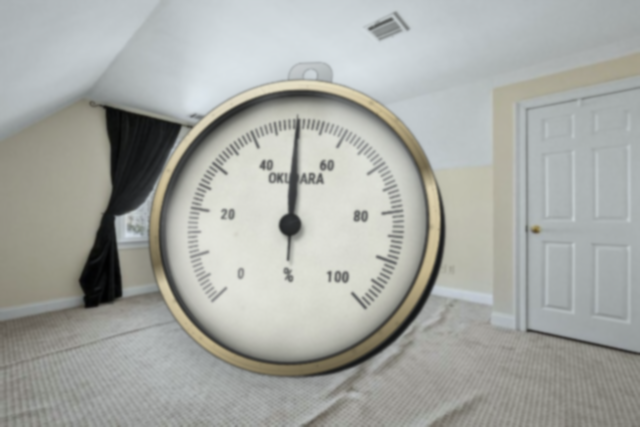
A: 50; %
